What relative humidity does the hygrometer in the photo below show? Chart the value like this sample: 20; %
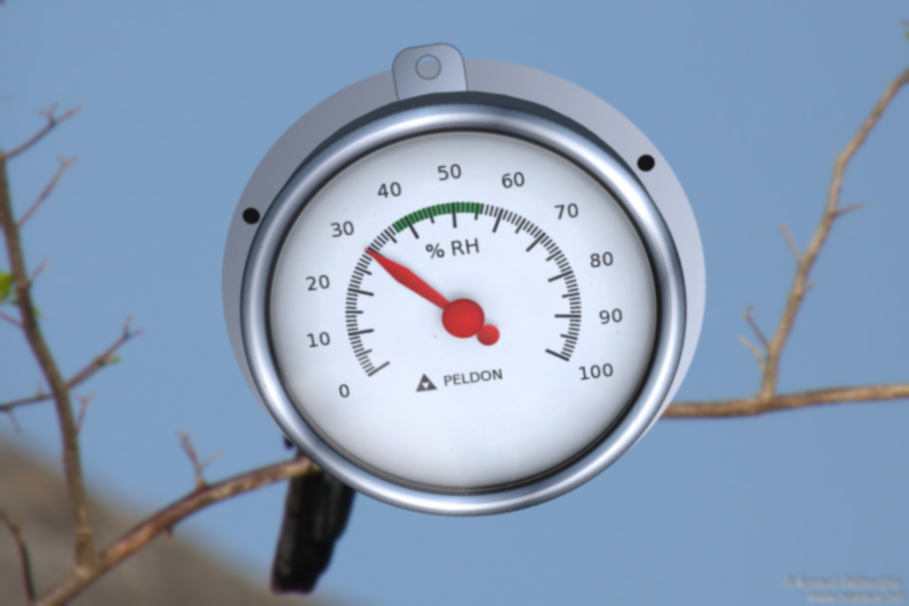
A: 30; %
